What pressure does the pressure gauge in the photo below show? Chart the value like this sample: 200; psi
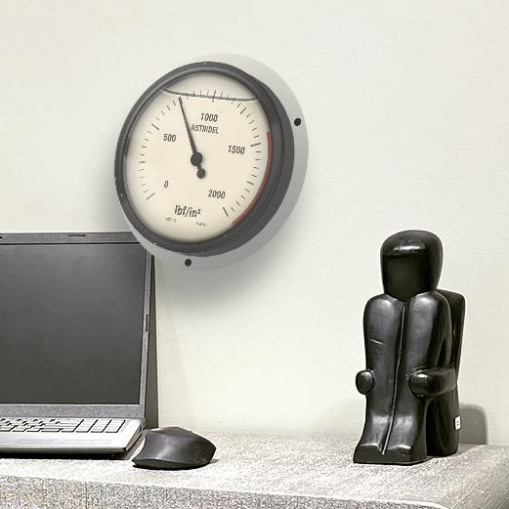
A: 750; psi
